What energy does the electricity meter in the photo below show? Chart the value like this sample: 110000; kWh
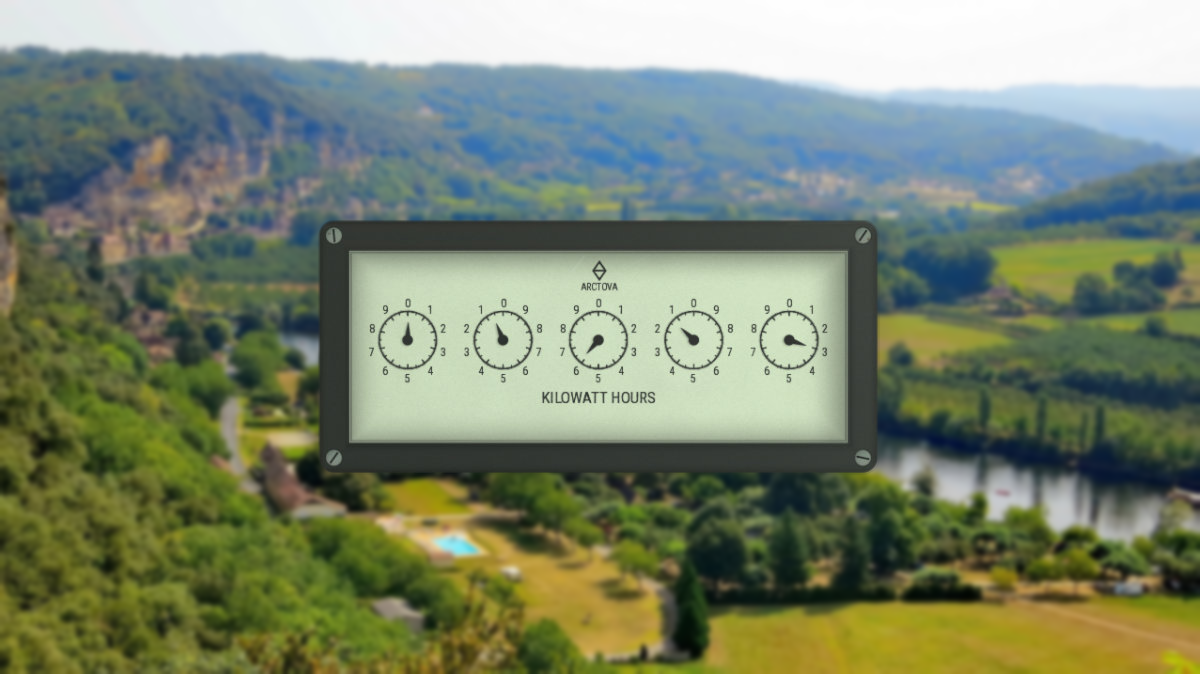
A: 613; kWh
